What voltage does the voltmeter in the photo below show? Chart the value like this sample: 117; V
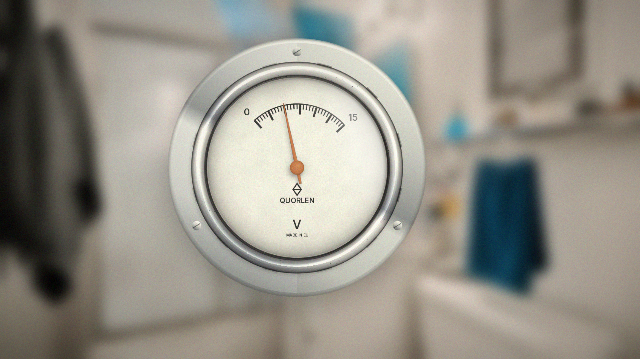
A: 5; V
